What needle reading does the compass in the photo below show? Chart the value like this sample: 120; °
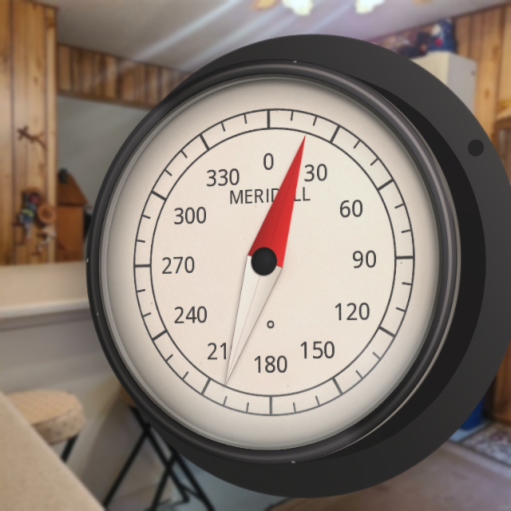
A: 20; °
